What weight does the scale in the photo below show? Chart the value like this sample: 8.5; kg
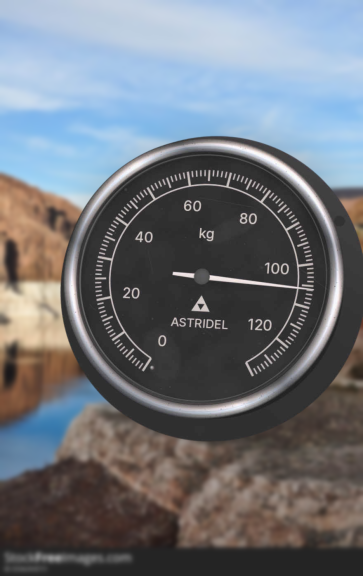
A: 106; kg
